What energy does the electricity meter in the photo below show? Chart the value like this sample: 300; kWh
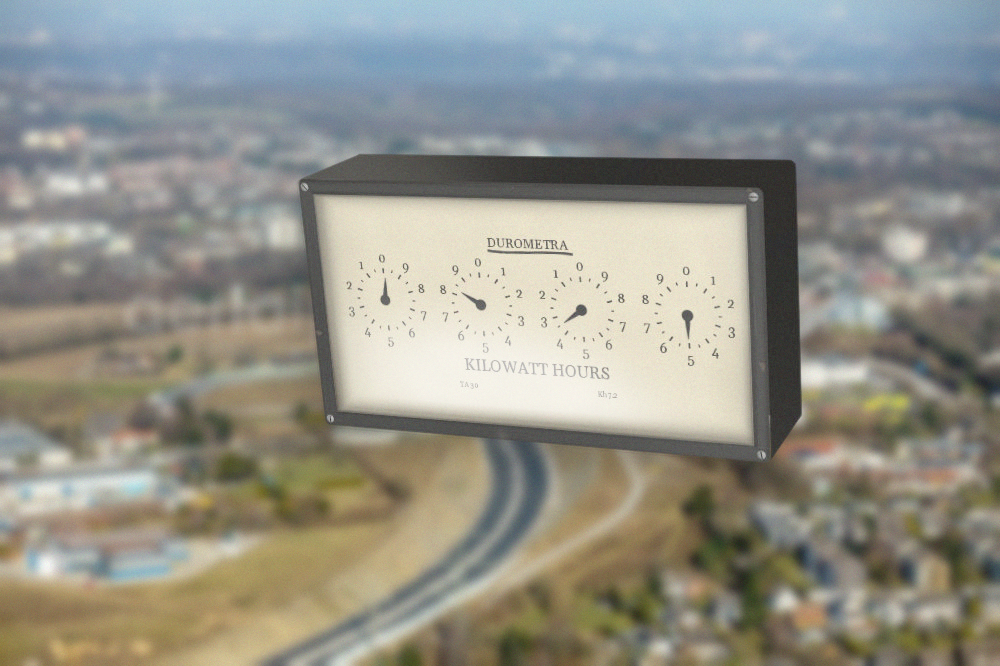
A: 9835; kWh
